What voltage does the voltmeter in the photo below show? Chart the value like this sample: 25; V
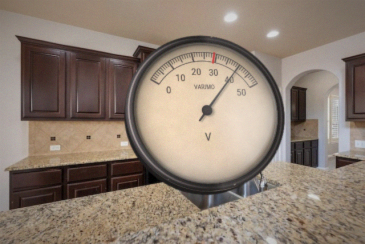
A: 40; V
